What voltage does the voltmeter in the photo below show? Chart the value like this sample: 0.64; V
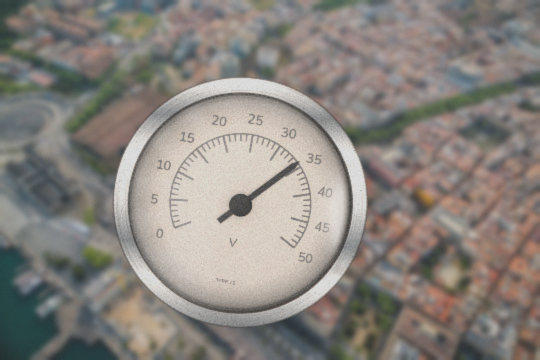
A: 34; V
